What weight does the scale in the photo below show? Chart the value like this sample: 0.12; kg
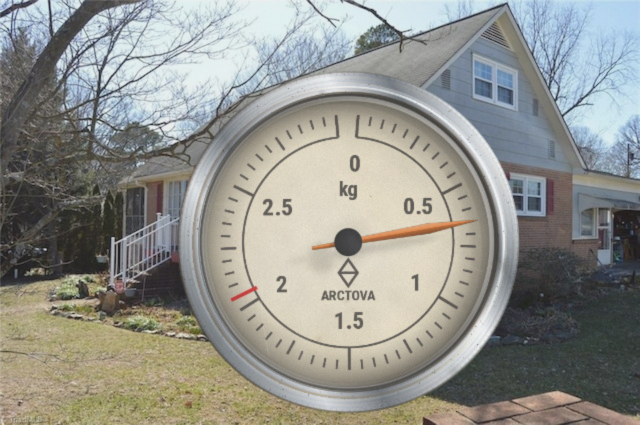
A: 0.65; kg
